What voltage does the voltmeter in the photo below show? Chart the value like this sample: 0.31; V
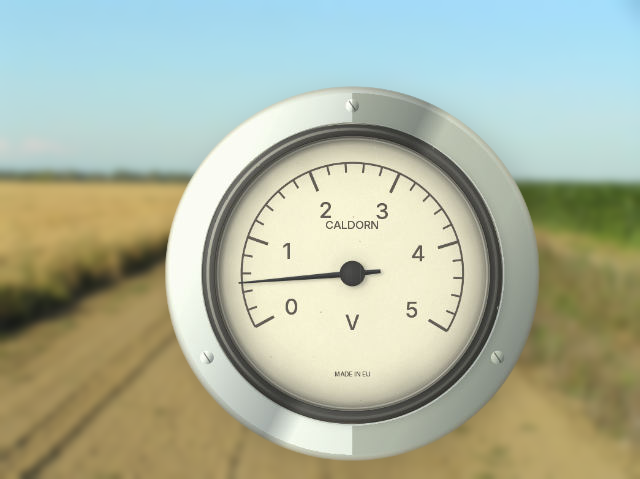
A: 0.5; V
